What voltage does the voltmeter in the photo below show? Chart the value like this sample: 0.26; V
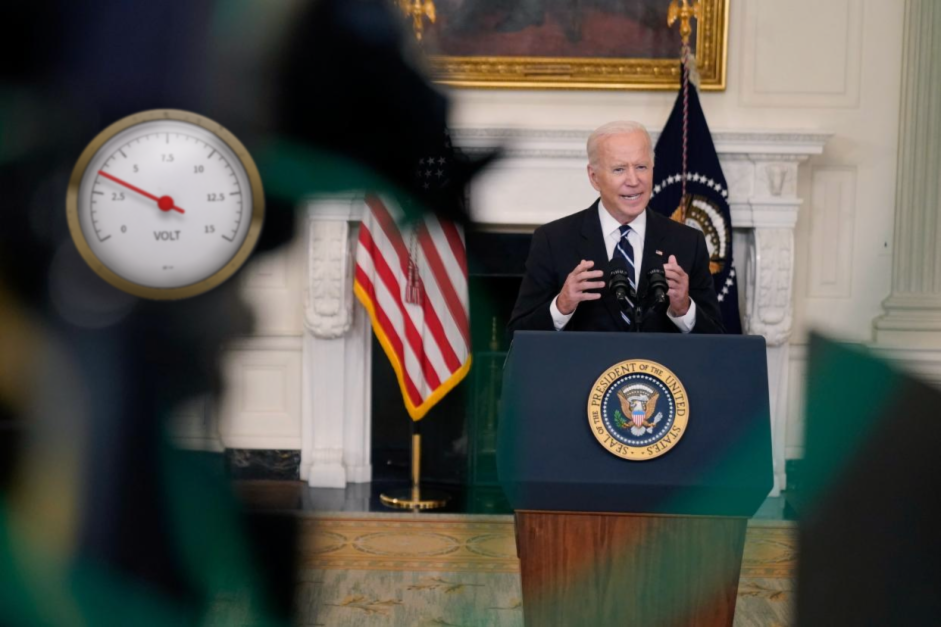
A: 3.5; V
